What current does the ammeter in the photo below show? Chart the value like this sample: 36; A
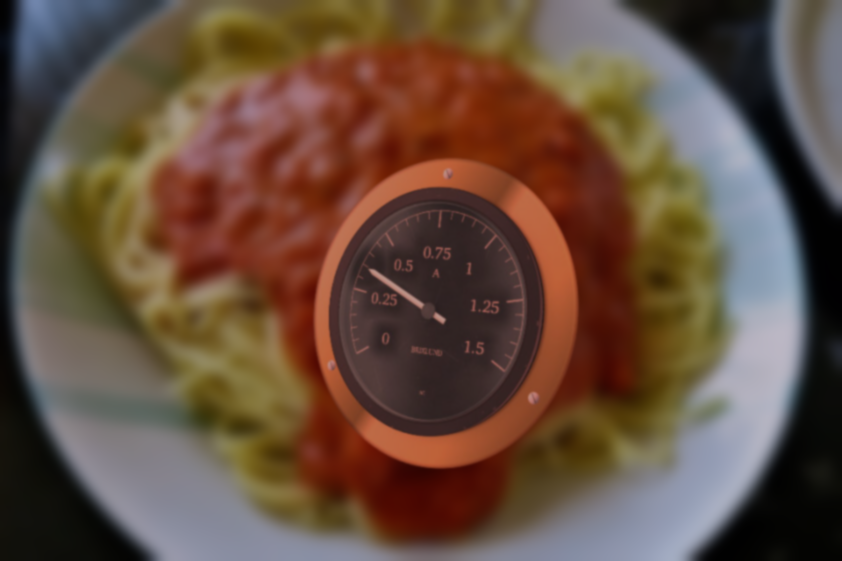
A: 0.35; A
